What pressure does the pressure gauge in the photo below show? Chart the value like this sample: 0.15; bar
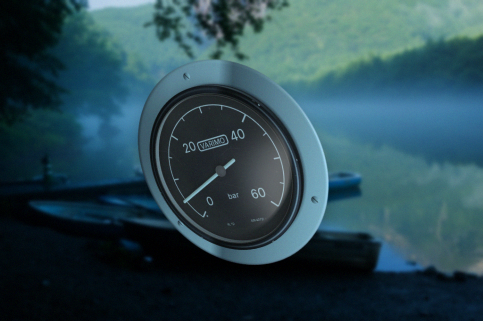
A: 5; bar
